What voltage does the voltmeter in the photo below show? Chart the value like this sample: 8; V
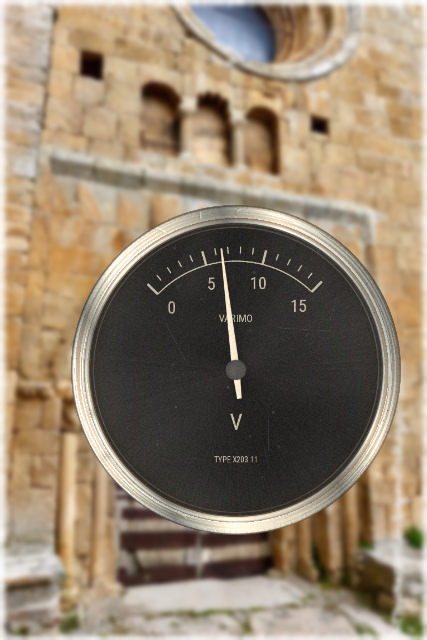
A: 6.5; V
